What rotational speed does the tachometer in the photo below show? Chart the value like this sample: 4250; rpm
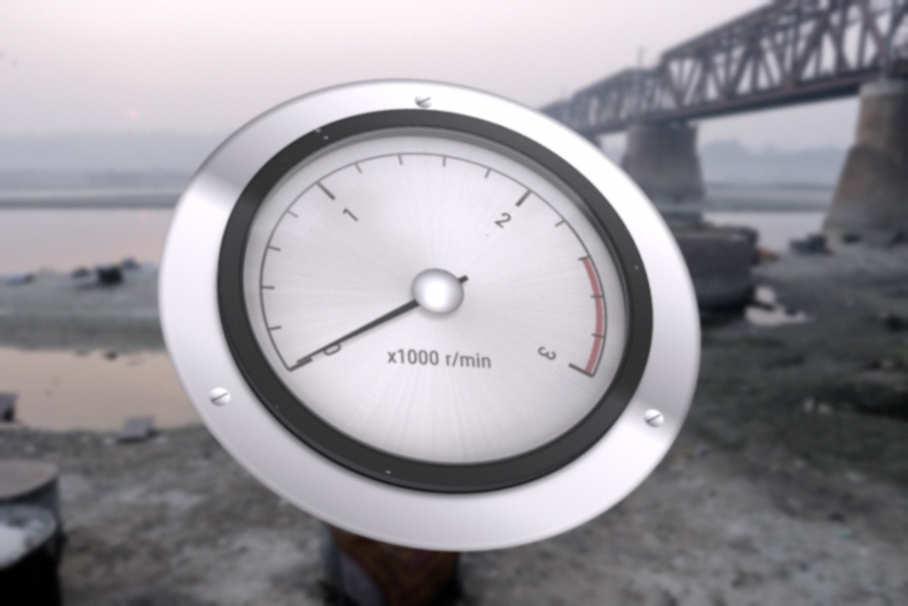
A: 0; rpm
